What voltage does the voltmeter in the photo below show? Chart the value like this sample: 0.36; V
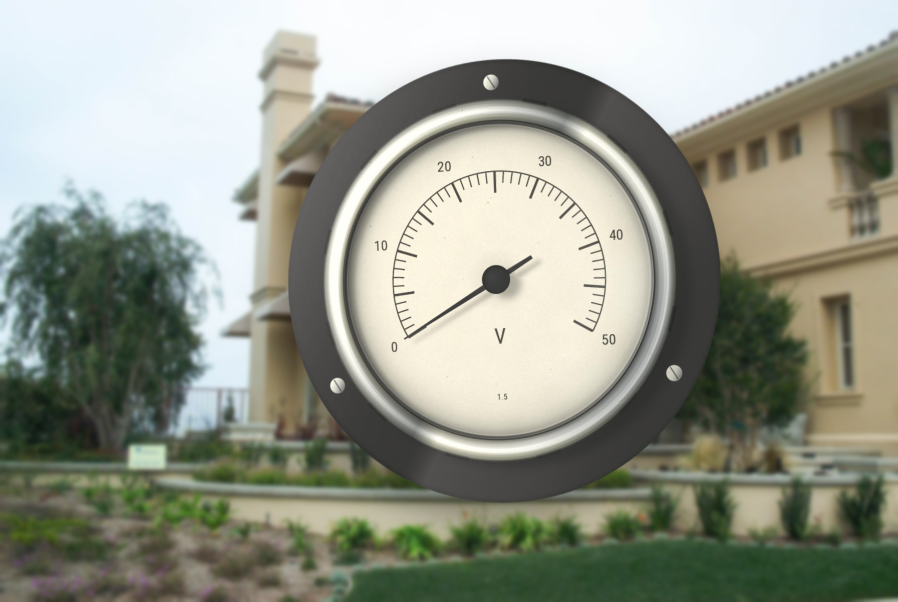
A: 0; V
